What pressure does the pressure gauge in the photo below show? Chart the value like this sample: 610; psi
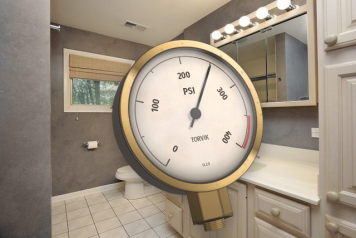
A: 250; psi
